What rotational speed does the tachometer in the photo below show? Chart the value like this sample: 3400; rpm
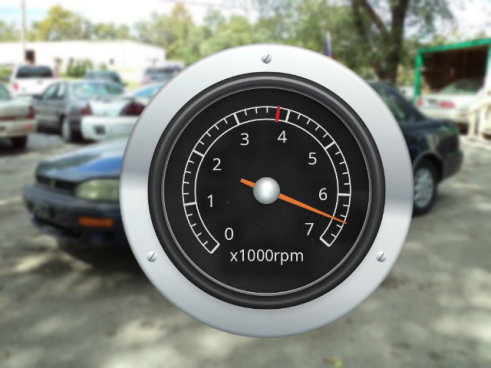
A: 6500; rpm
